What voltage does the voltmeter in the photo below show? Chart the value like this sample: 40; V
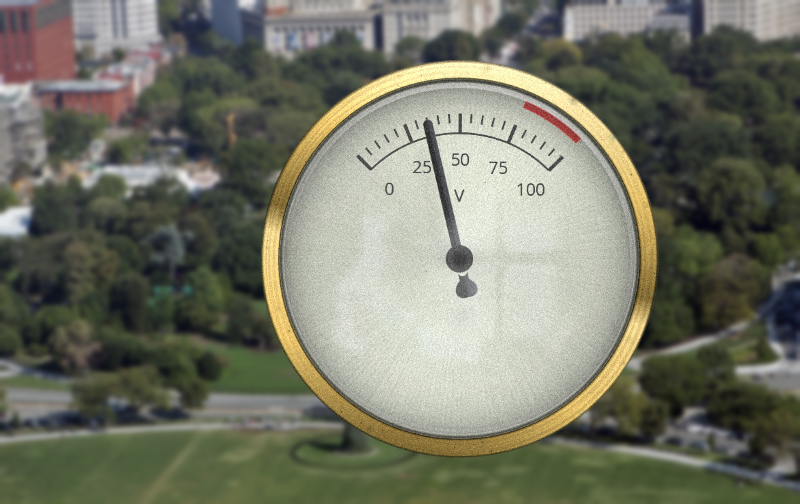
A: 35; V
